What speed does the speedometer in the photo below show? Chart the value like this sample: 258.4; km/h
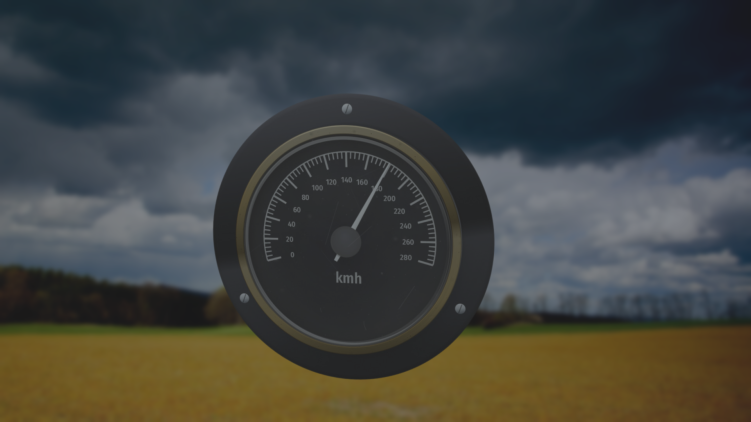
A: 180; km/h
